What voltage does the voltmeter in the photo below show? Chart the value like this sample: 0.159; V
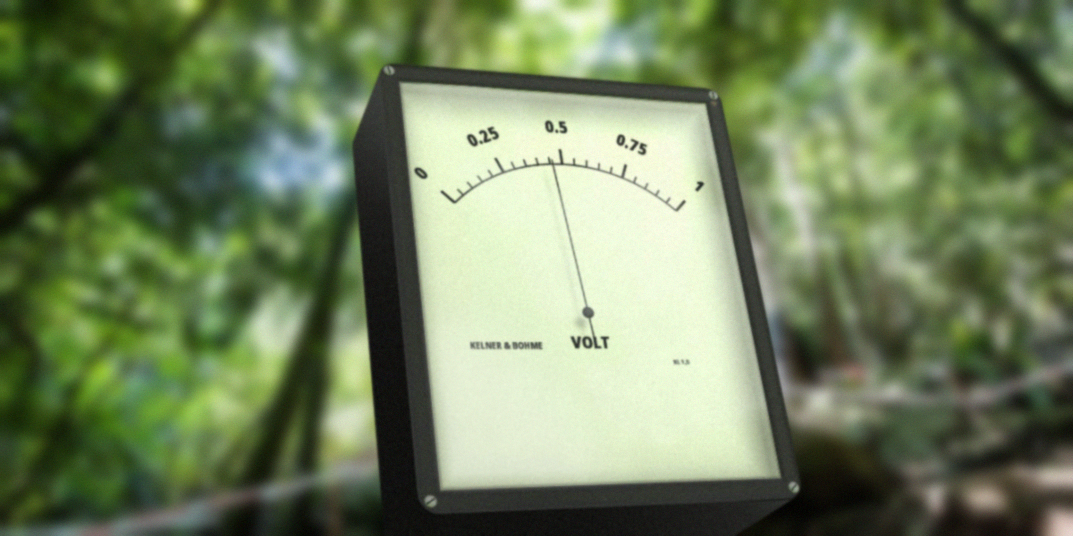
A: 0.45; V
